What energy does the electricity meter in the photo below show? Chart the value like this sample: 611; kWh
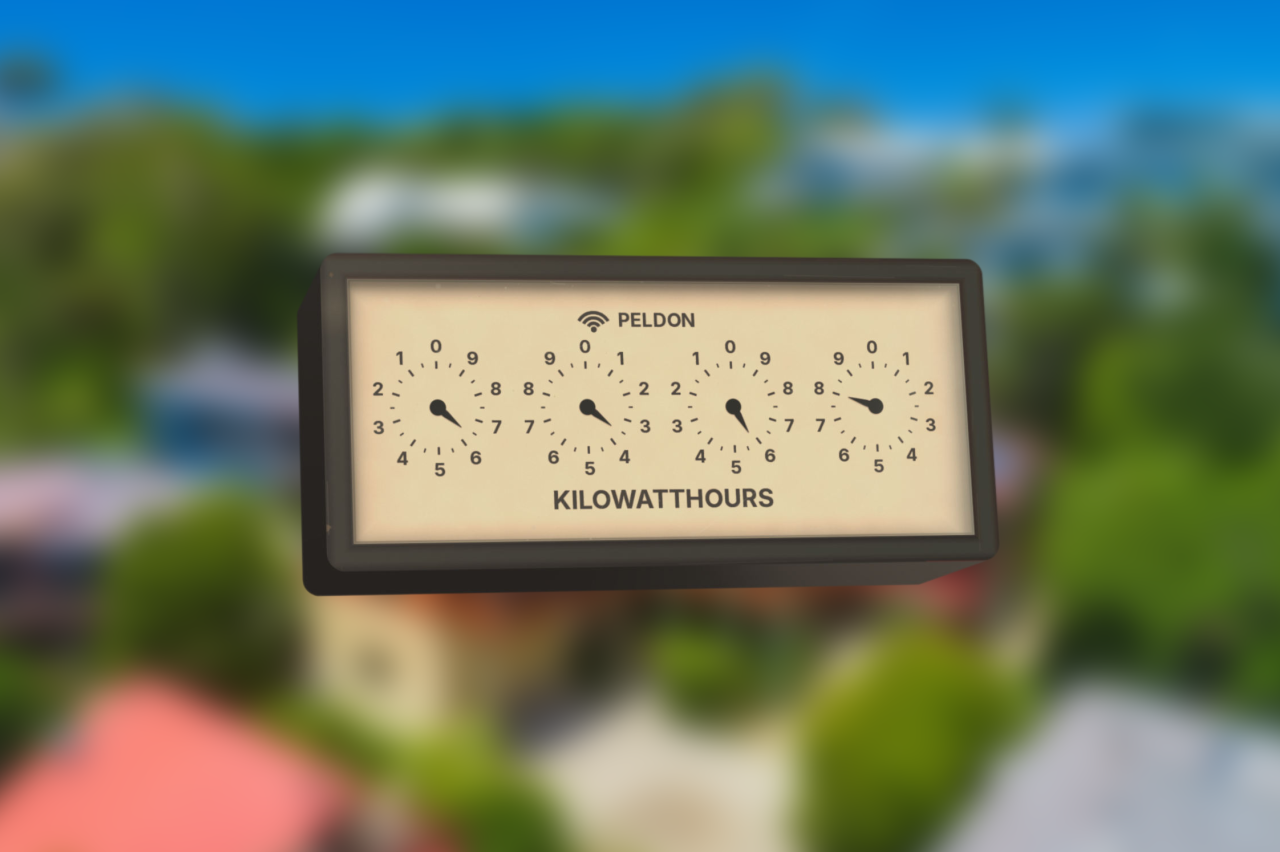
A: 6358; kWh
